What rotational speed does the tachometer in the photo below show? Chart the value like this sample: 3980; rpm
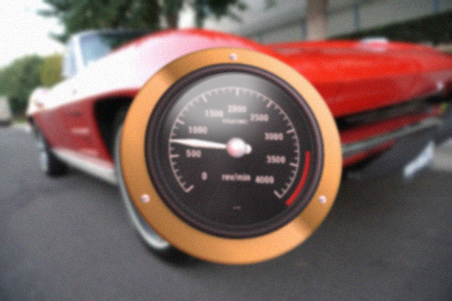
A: 700; rpm
